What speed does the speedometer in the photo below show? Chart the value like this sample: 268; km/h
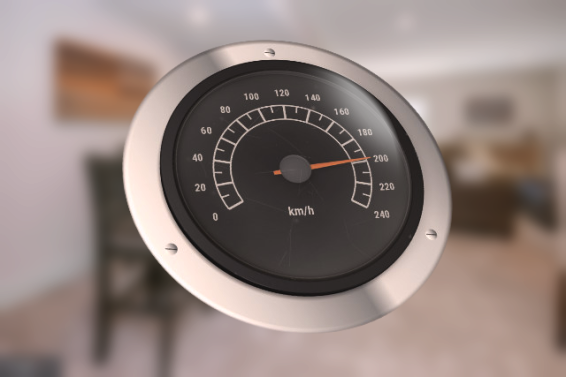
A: 200; km/h
